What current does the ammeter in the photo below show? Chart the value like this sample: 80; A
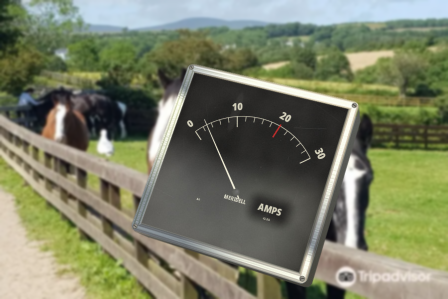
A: 3; A
